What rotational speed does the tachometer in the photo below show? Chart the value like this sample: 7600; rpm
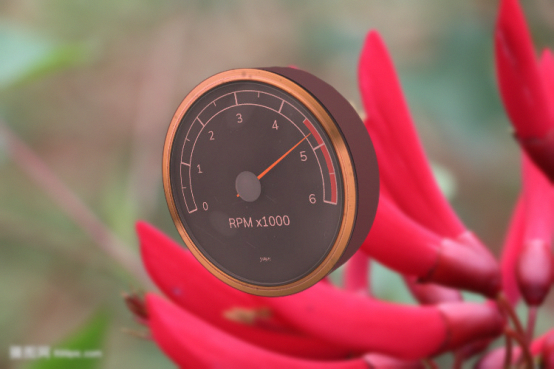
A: 4750; rpm
